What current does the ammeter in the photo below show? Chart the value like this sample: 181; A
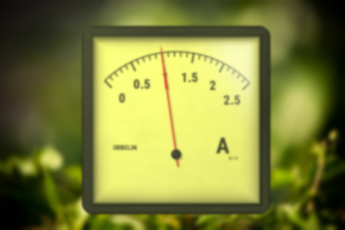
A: 1; A
